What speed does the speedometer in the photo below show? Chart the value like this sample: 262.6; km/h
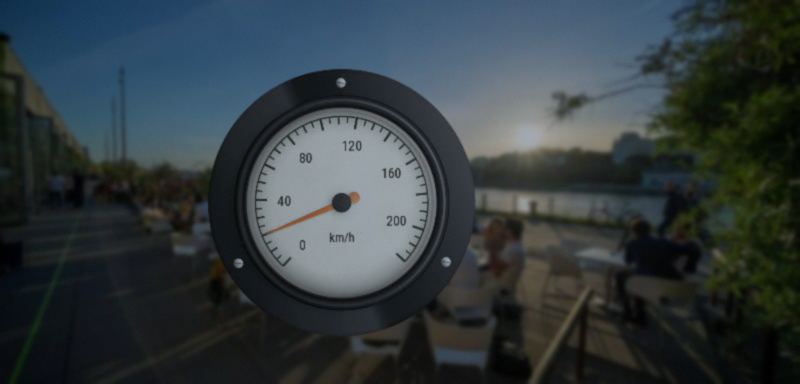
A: 20; km/h
